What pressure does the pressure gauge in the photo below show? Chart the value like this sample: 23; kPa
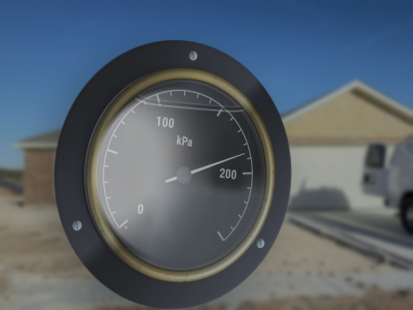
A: 185; kPa
